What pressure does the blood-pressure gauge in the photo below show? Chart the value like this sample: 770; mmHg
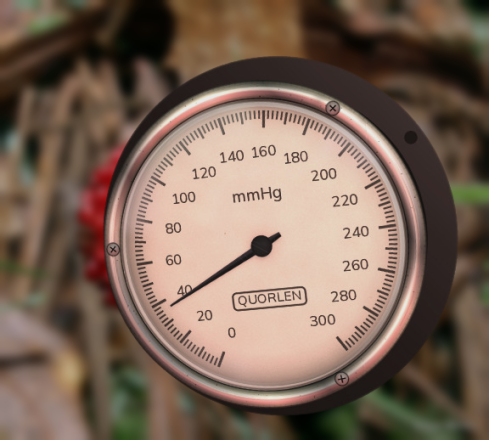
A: 36; mmHg
